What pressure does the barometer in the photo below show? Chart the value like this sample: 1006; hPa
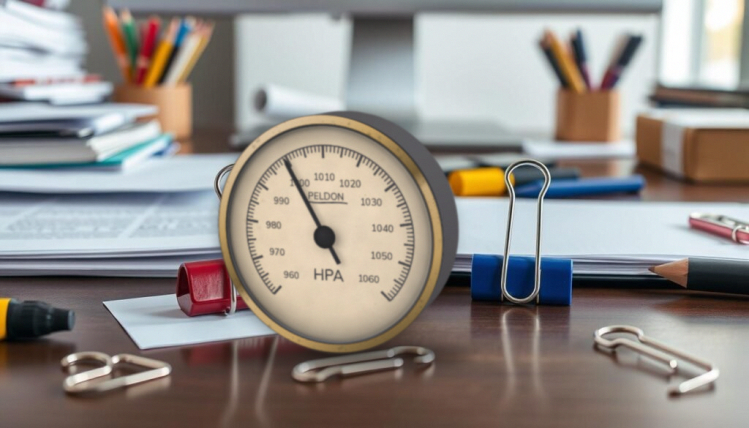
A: 1000; hPa
